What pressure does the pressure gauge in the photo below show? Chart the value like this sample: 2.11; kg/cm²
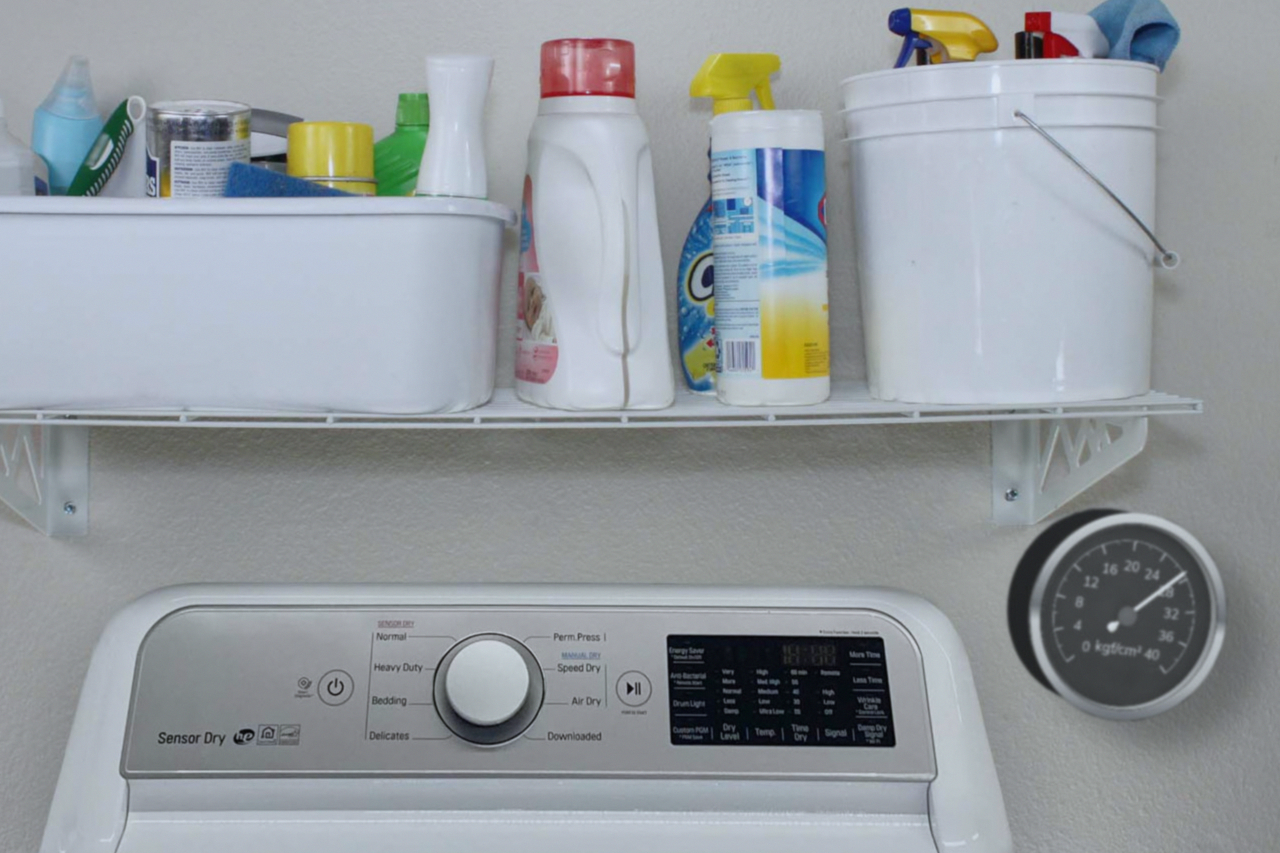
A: 27; kg/cm²
